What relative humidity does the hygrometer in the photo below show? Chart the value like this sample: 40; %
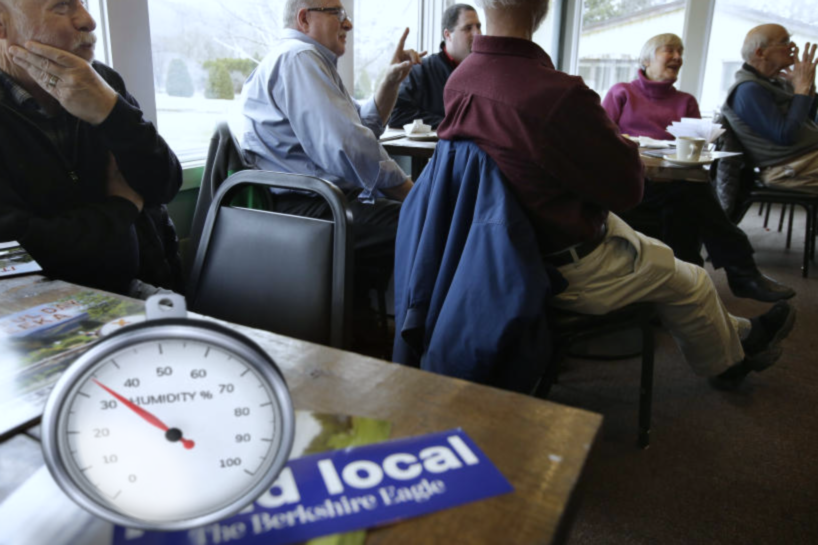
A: 35; %
